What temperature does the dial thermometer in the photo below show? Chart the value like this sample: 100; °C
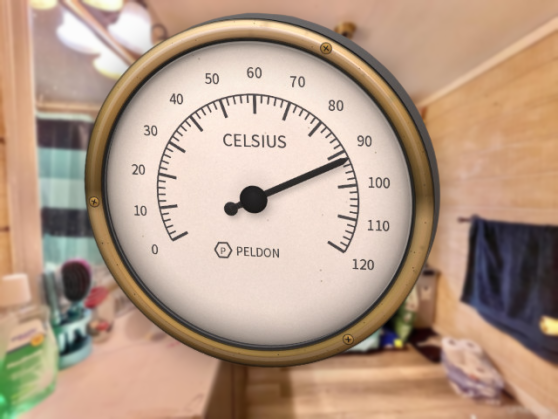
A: 92; °C
